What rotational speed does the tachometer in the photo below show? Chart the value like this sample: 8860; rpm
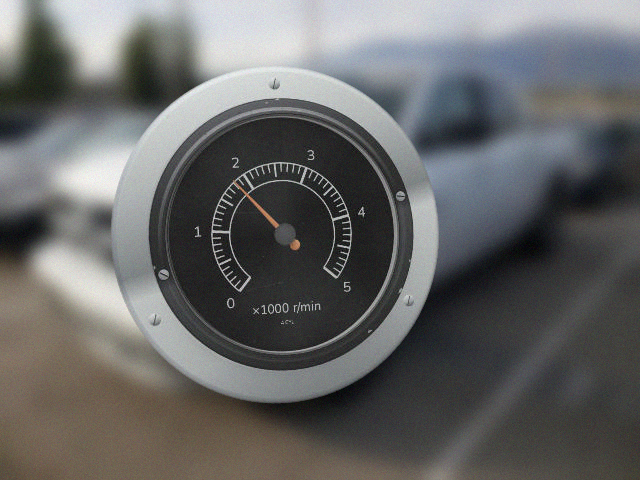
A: 1800; rpm
